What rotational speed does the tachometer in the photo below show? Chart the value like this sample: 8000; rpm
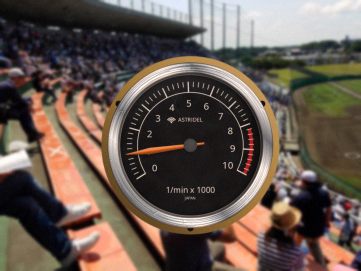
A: 1000; rpm
